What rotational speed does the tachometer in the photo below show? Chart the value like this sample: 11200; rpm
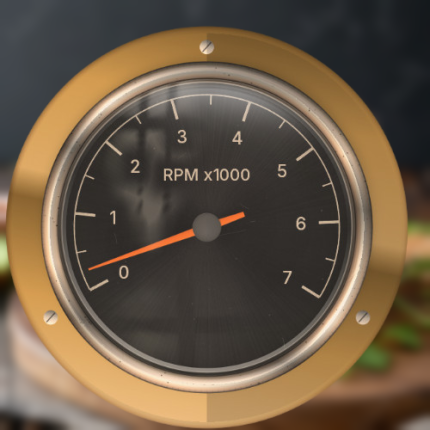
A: 250; rpm
